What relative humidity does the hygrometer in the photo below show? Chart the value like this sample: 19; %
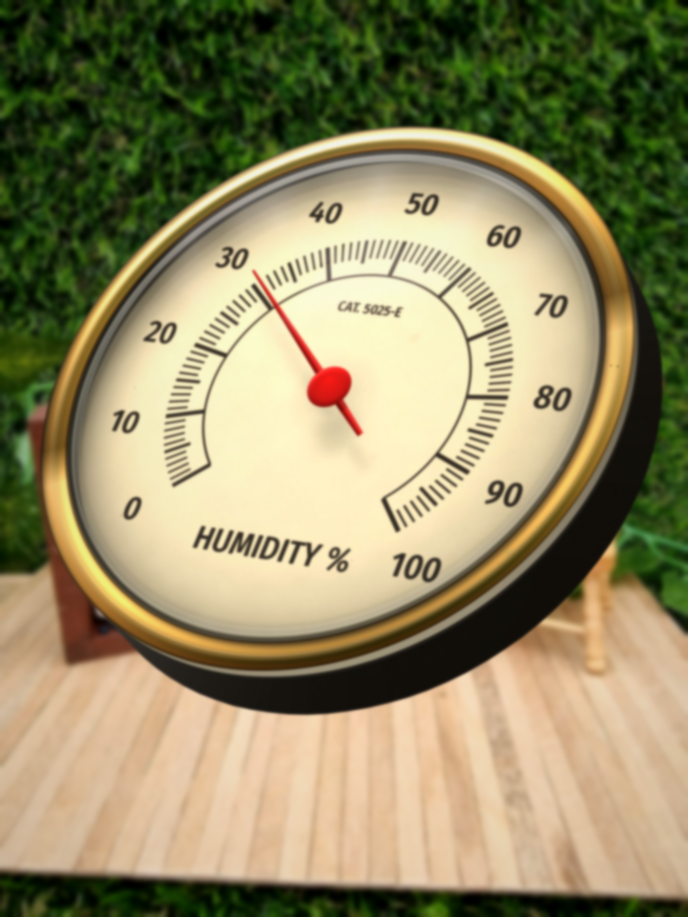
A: 31; %
